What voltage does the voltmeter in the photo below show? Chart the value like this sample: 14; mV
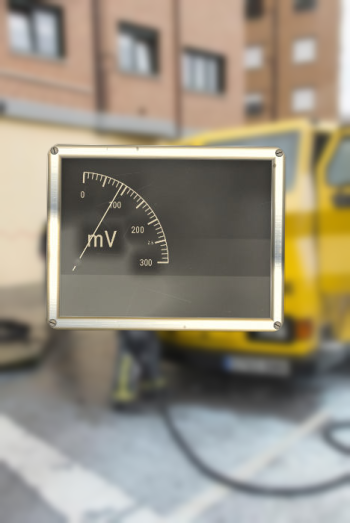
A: 90; mV
